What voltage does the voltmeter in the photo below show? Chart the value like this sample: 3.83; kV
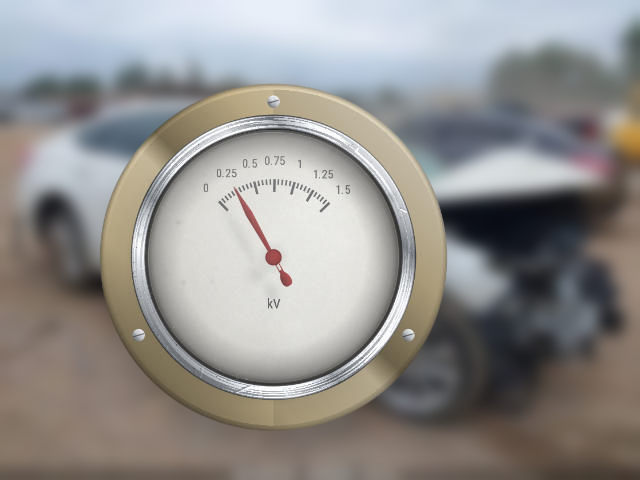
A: 0.25; kV
